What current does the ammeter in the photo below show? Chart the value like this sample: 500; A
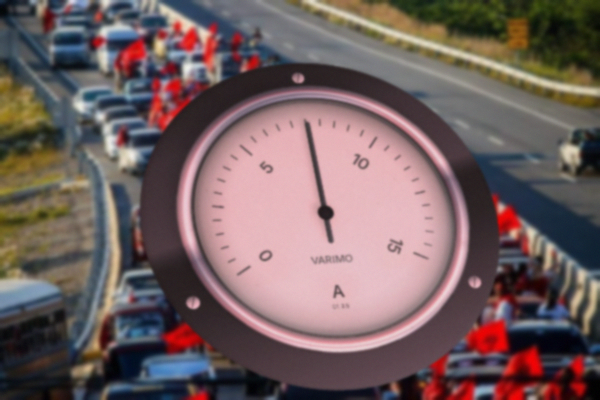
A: 7.5; A
